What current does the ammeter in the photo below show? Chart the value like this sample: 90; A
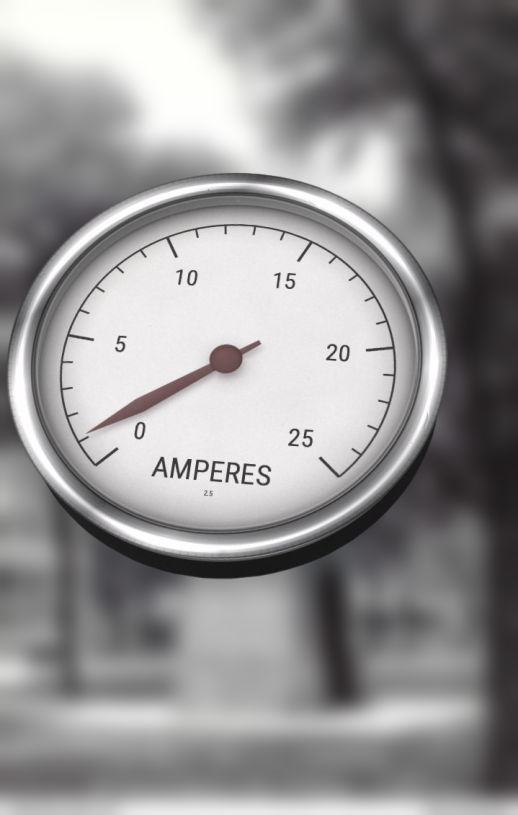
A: 1; A
